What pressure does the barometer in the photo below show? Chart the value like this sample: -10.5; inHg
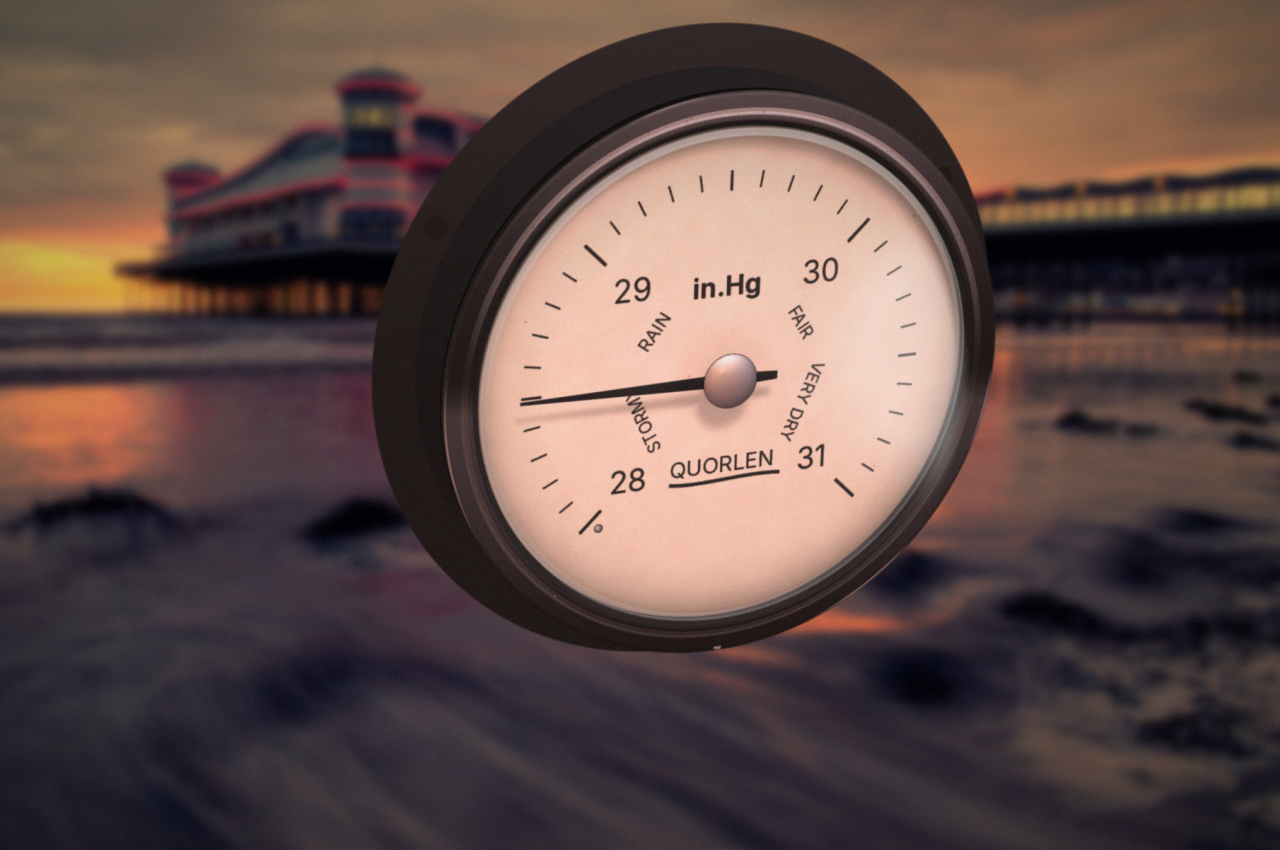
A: 28.5; inHg
